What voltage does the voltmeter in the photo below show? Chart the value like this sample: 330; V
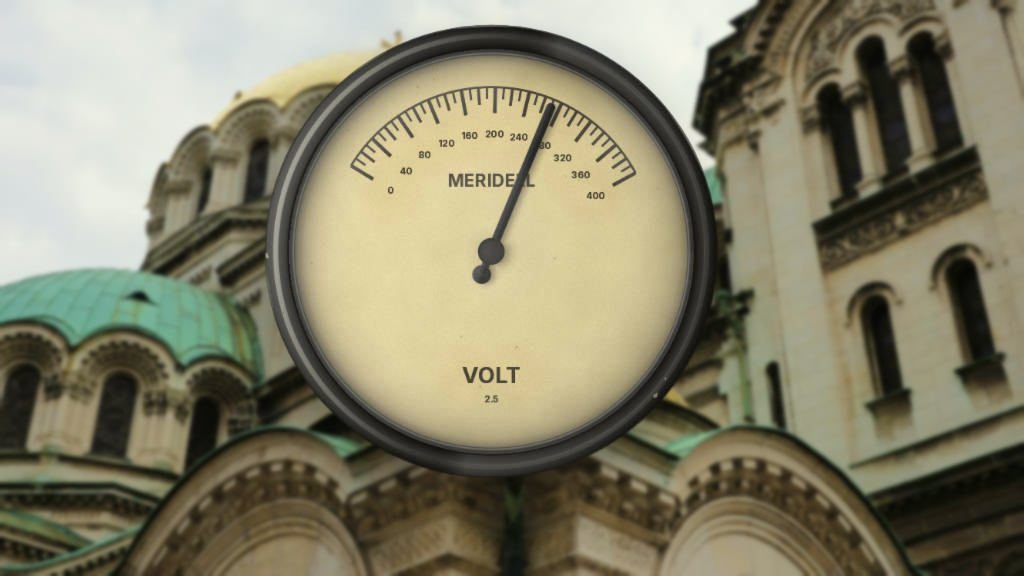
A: 270; V
